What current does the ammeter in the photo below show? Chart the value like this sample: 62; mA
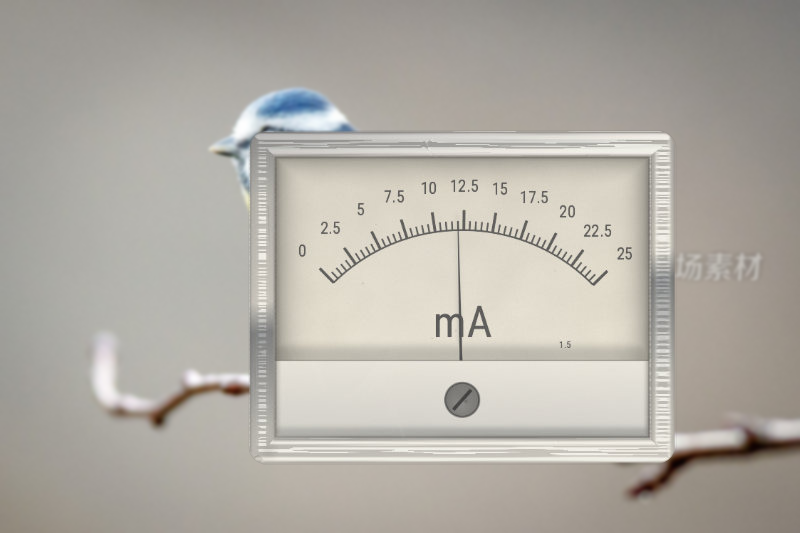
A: 12; mA
